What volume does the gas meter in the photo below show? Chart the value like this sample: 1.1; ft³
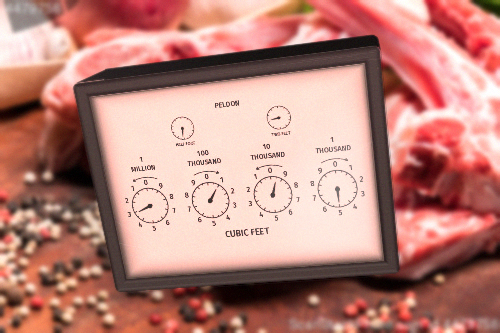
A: 309500; ft³
